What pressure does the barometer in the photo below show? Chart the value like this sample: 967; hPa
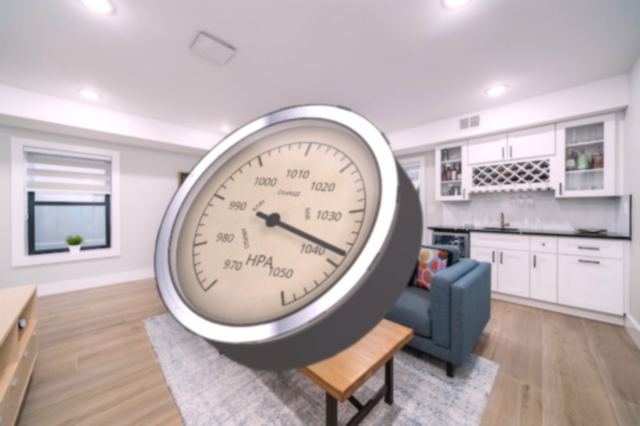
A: 1038; hPa
